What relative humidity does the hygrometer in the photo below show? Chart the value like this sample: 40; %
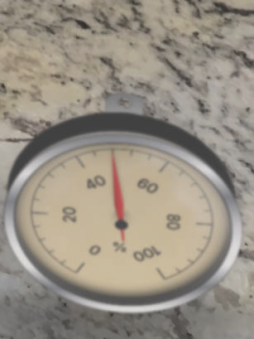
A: 48; %
